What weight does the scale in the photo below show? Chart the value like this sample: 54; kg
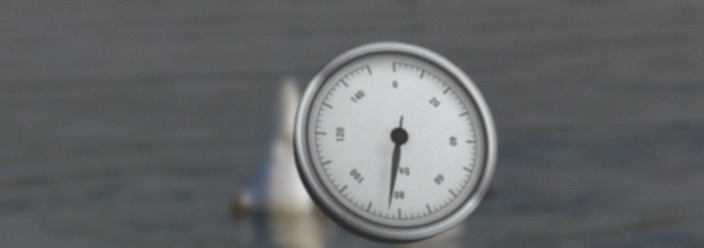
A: 84; kg
